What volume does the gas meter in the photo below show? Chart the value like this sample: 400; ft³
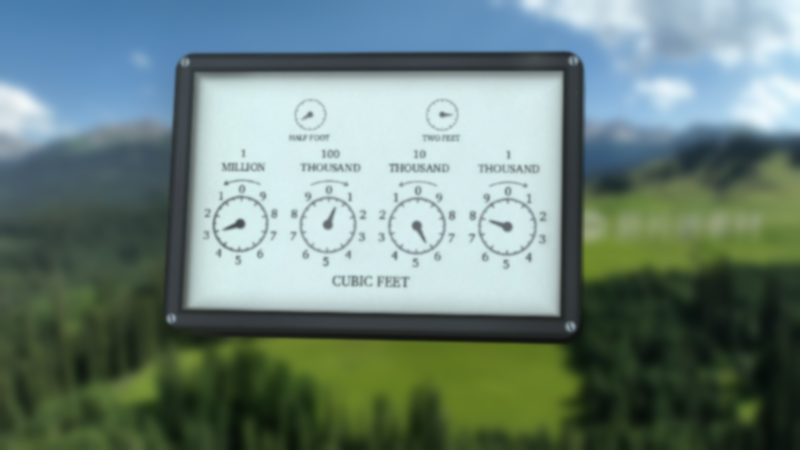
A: 305800; ft³
